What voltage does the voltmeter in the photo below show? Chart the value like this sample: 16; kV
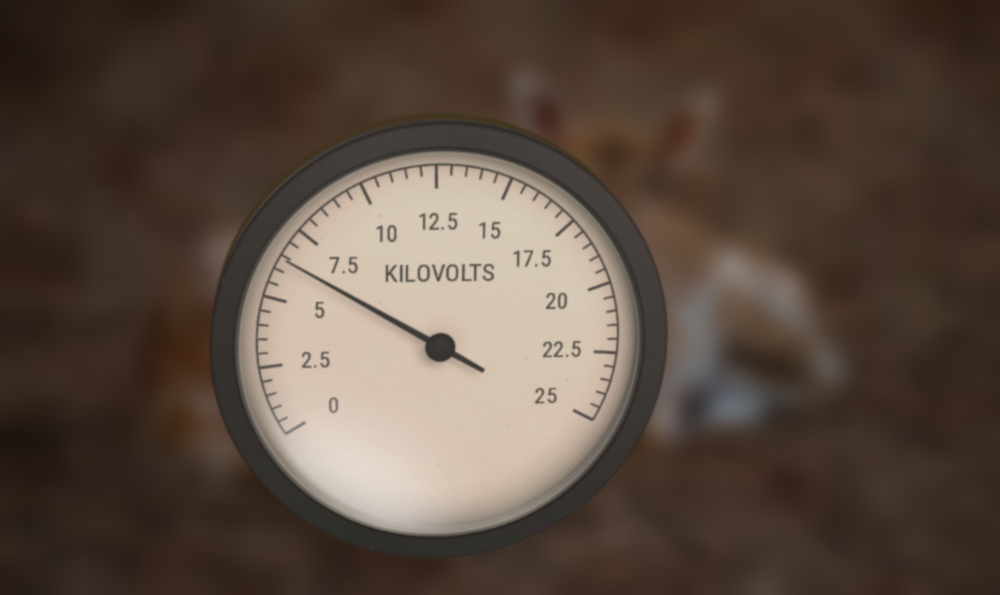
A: 6.5; kV
